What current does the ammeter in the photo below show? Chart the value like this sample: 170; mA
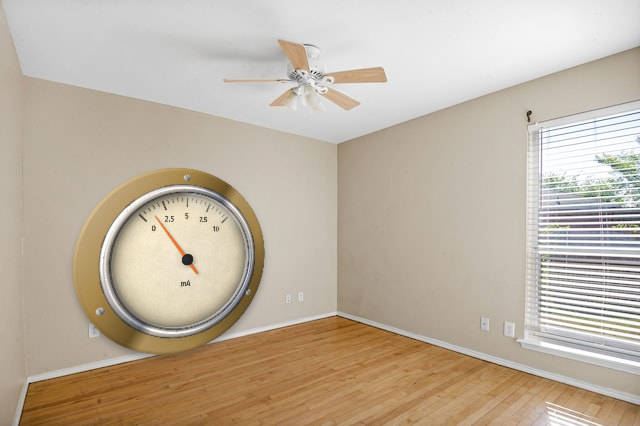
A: 1; mA
